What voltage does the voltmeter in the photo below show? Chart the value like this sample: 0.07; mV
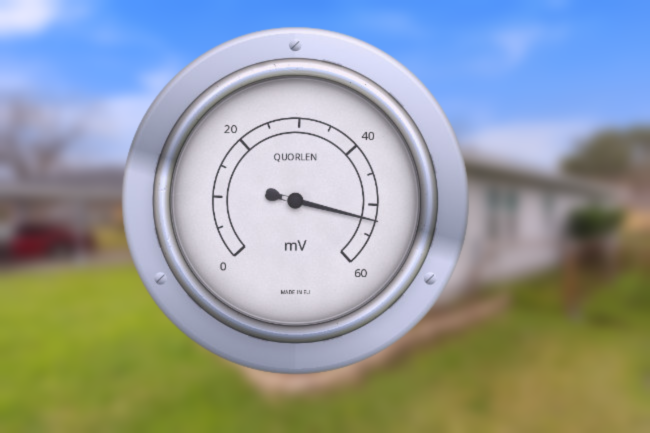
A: 52.5; mV
